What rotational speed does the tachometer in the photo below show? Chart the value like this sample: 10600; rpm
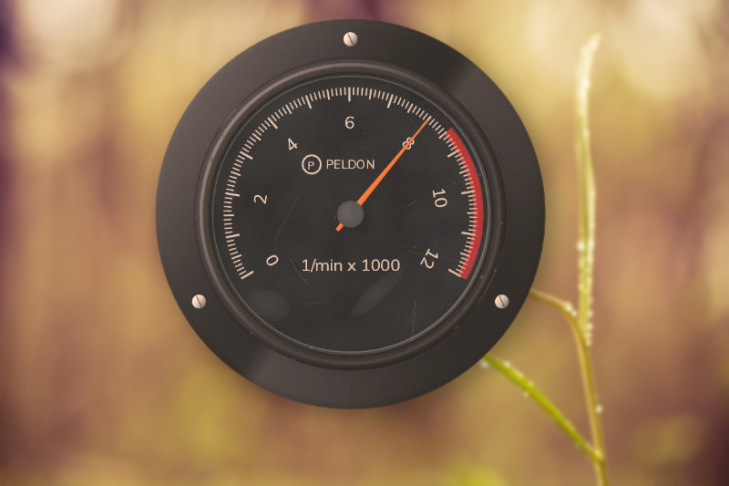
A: 8000; rpm
